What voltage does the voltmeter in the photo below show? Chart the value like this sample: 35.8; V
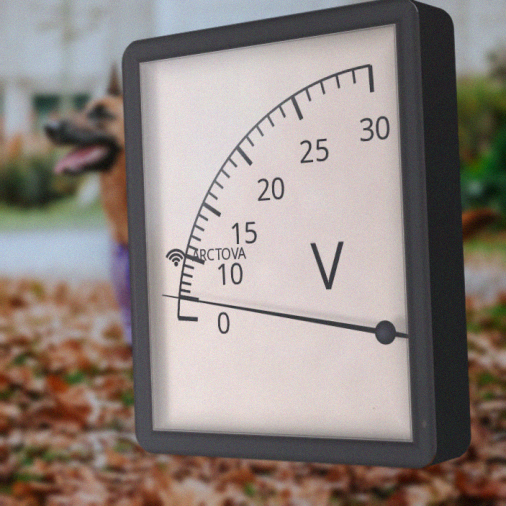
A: 5; V
